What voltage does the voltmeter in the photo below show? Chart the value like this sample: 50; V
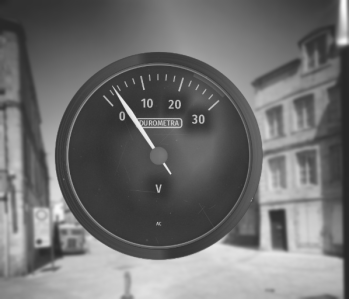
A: 3; V
